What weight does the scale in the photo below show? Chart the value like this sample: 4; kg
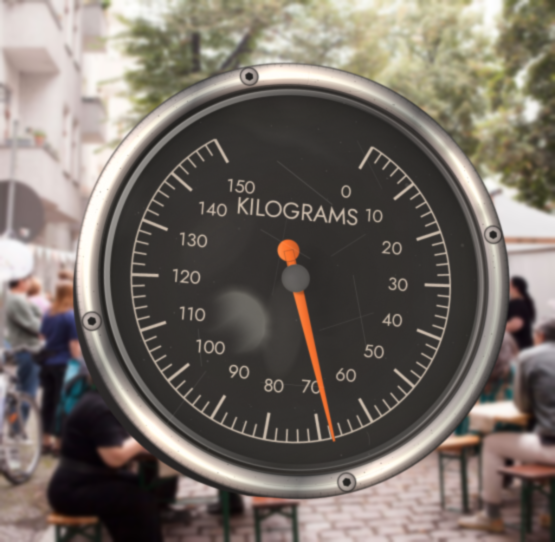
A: 68; kg
